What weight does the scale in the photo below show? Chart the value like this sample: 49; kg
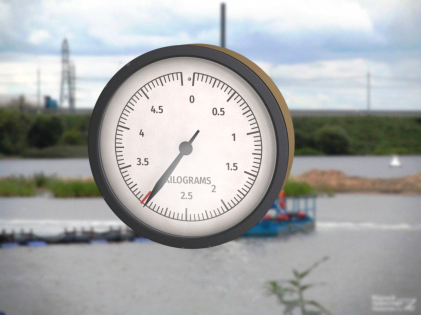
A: 3; kg
